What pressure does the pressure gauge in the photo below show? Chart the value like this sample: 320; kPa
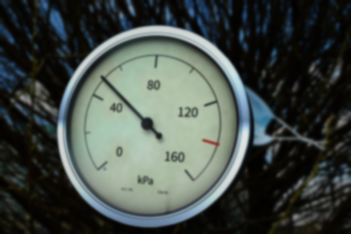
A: 50; kPa
